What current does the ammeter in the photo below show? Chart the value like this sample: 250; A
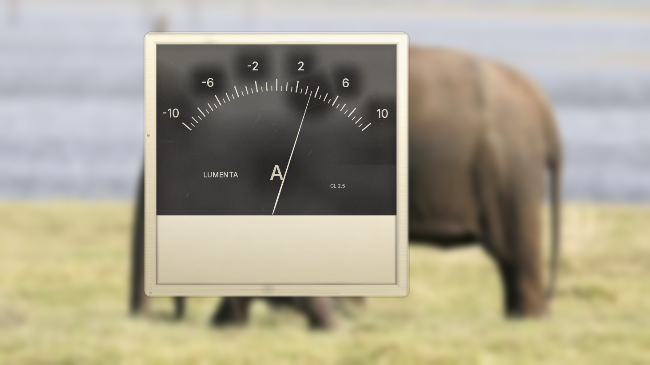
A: 3.5; A
